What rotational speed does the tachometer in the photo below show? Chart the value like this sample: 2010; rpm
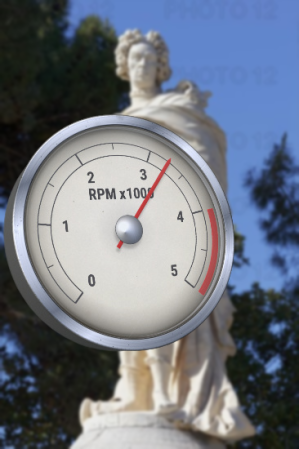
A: 3250; rpm
